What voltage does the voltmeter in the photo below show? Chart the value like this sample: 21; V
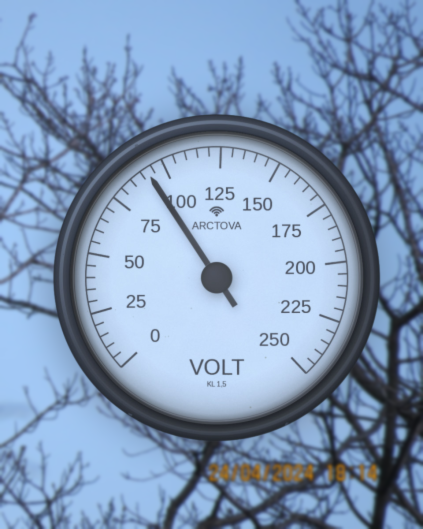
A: 92.5; V
